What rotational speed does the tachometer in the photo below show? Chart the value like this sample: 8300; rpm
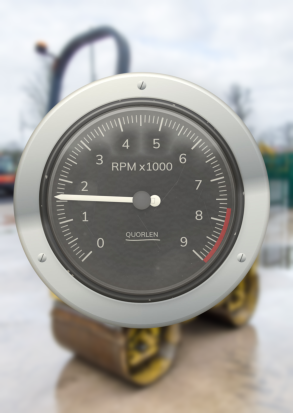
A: 1600; rpm
